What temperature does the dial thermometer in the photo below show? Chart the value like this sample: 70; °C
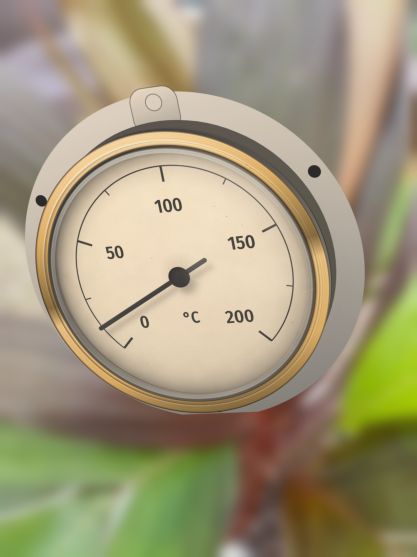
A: 12.5; °C
